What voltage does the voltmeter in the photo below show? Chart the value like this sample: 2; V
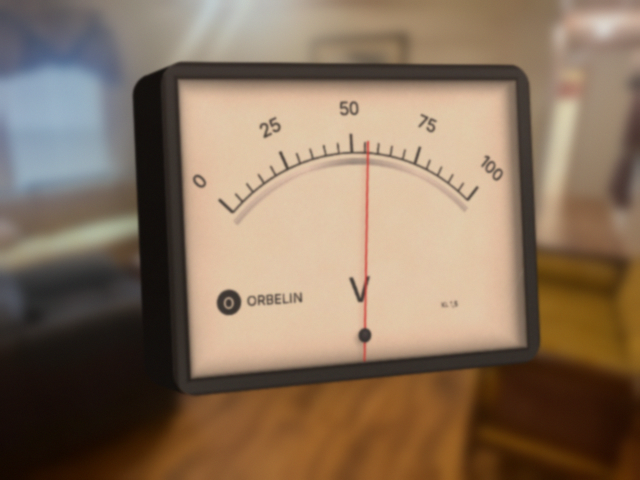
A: 55; V
